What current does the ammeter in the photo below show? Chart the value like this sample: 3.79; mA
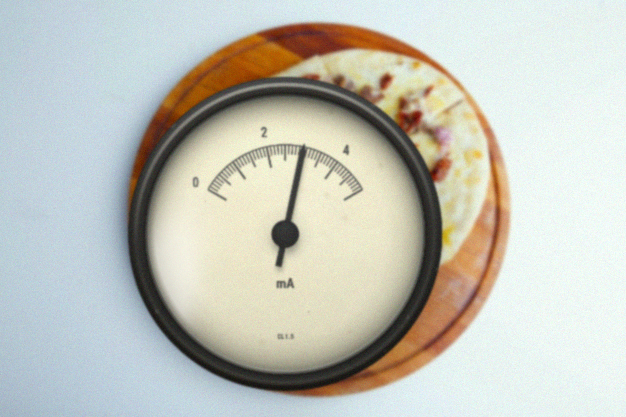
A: 3; mA
